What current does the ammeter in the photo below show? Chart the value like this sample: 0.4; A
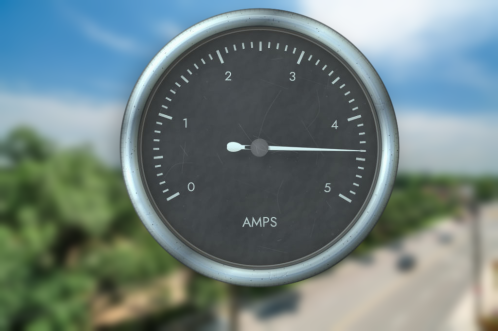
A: 4.4; A
